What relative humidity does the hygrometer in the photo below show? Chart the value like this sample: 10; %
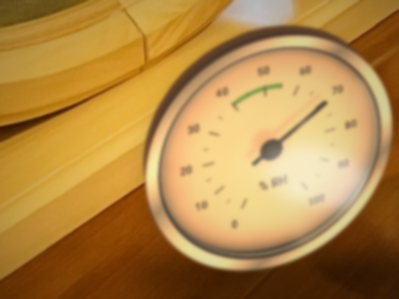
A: 70; %
